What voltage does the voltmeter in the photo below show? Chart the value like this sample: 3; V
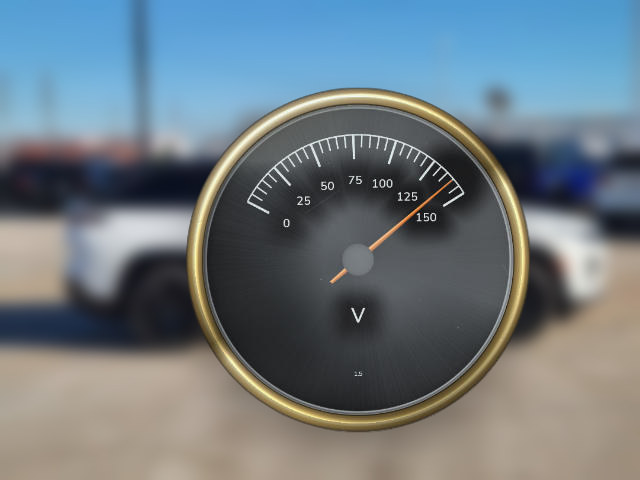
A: 140; V
